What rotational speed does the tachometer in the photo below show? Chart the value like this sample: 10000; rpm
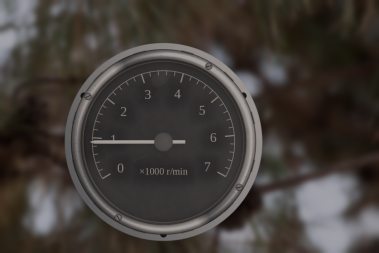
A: 900; rpm
